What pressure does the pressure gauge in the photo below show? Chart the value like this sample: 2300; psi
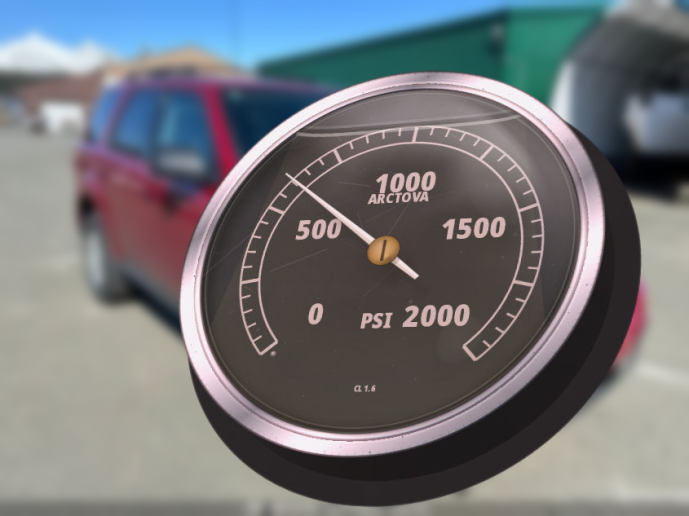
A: 600; psi
